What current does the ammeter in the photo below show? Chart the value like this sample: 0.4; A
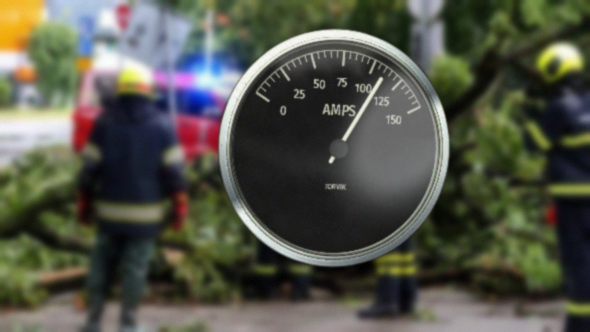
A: 110; A
